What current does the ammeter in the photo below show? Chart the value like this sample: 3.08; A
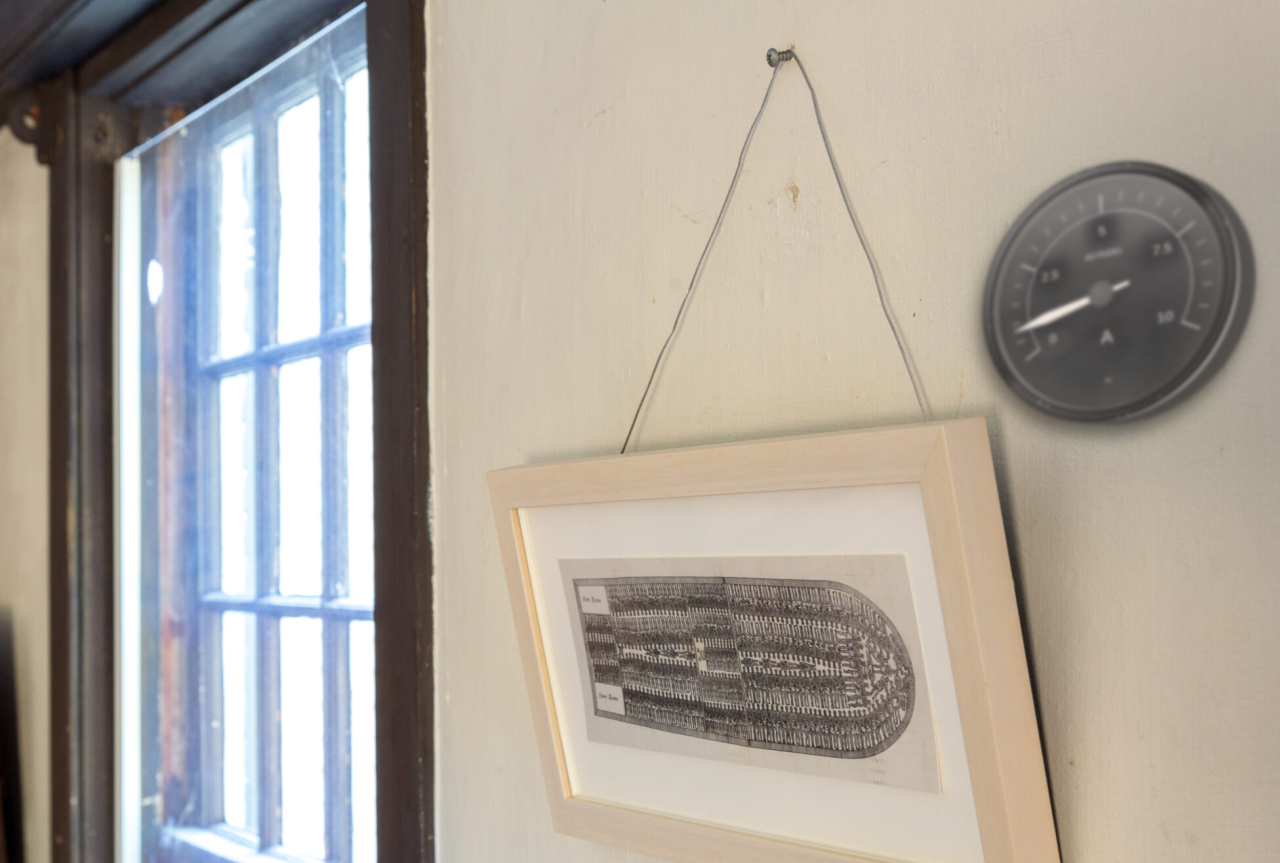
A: 0.75; A
